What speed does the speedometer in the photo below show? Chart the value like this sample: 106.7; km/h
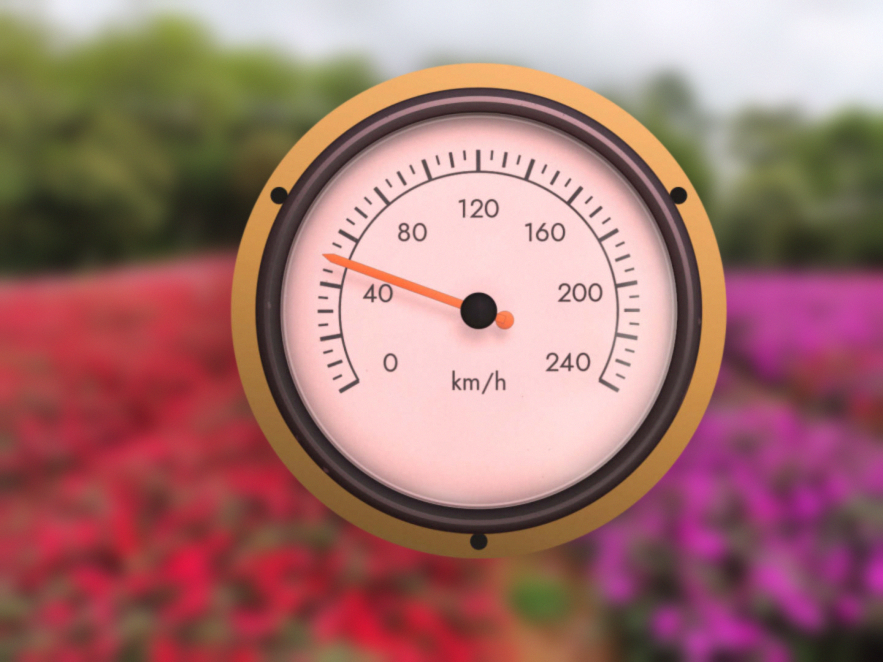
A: 50; km/h
